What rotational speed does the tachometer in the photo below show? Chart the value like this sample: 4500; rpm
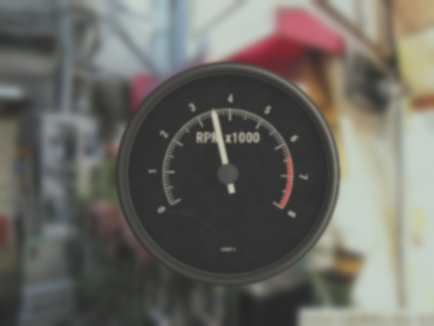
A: 3500; rpm
